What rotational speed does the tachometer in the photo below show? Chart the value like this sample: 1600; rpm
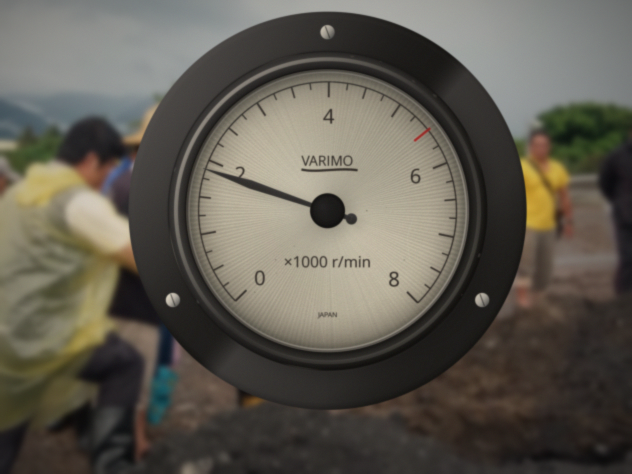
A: 1875; rpm
